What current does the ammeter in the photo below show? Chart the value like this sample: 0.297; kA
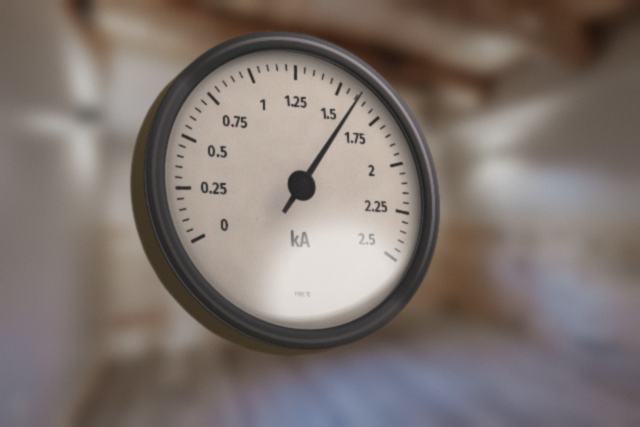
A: 1.6; kA
